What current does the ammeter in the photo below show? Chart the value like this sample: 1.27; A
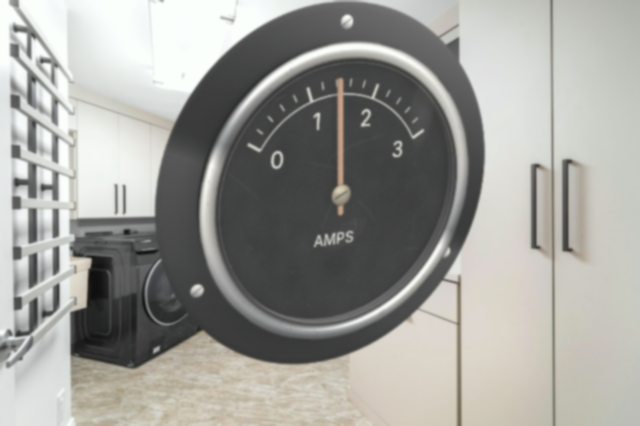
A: 1.4; A
